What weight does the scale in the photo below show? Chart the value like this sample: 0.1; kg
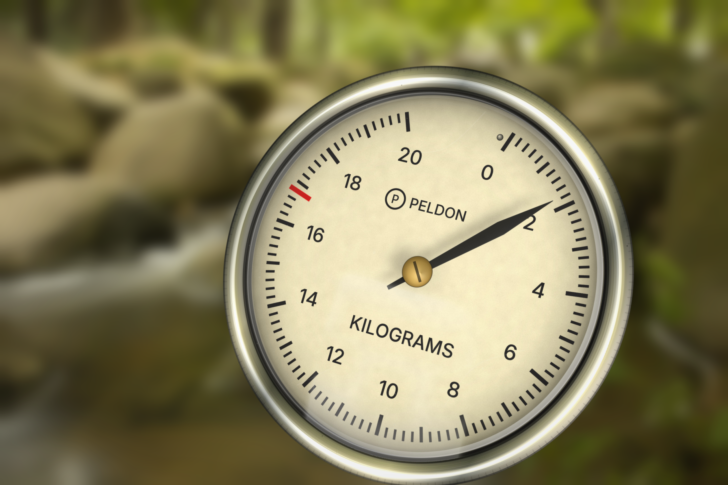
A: 1.8; kg
